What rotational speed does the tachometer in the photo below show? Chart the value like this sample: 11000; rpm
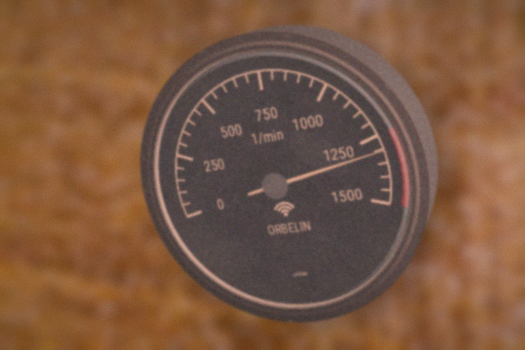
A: 1300; rpm
